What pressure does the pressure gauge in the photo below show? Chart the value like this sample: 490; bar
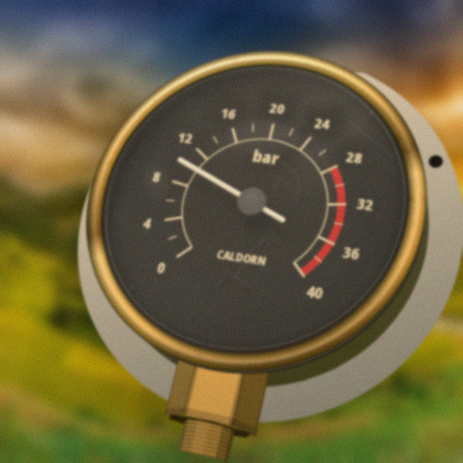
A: 10; bar
